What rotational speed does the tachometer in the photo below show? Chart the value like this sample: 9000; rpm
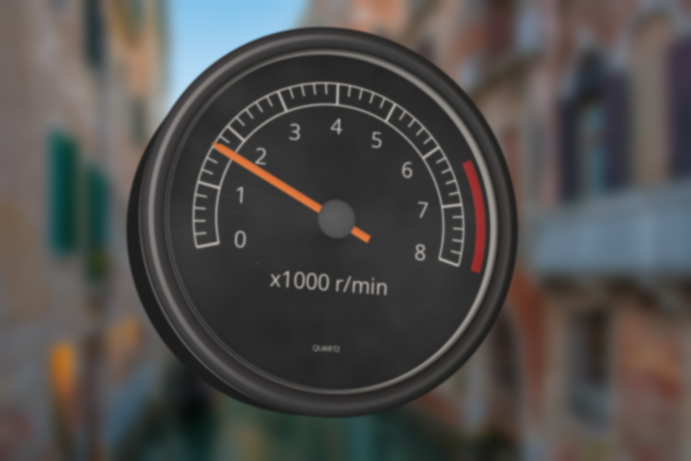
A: 1600; rpm
